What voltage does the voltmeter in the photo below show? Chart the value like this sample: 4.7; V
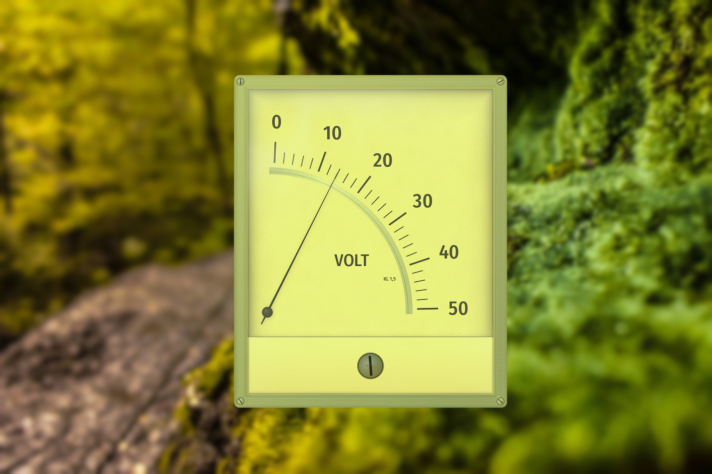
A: 14; V
